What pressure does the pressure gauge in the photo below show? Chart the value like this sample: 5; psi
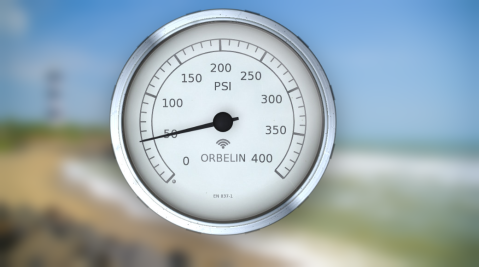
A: 50; psi
